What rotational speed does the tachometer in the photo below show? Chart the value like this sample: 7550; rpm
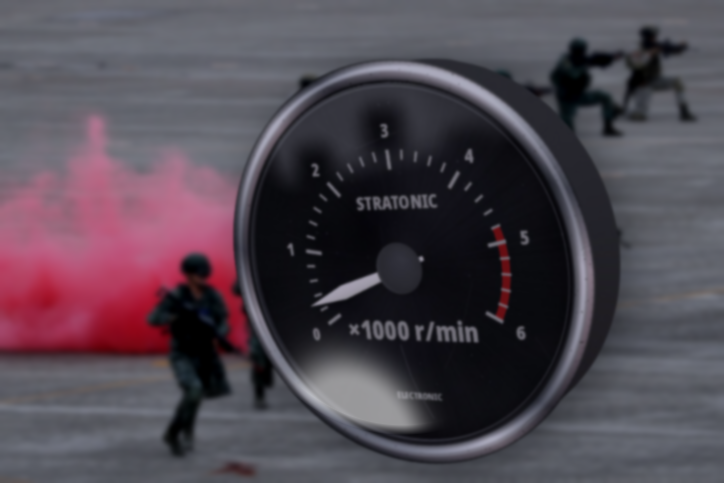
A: 300; rpm
